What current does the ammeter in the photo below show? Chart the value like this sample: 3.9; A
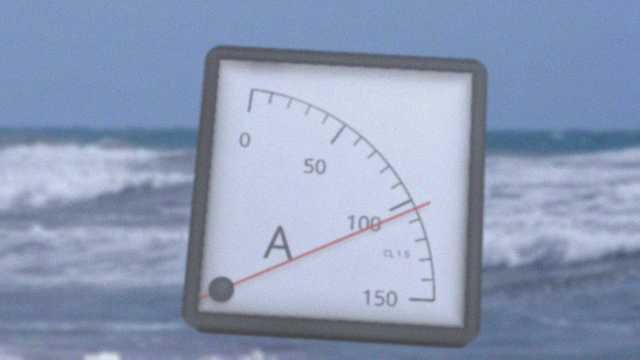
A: 105; A
